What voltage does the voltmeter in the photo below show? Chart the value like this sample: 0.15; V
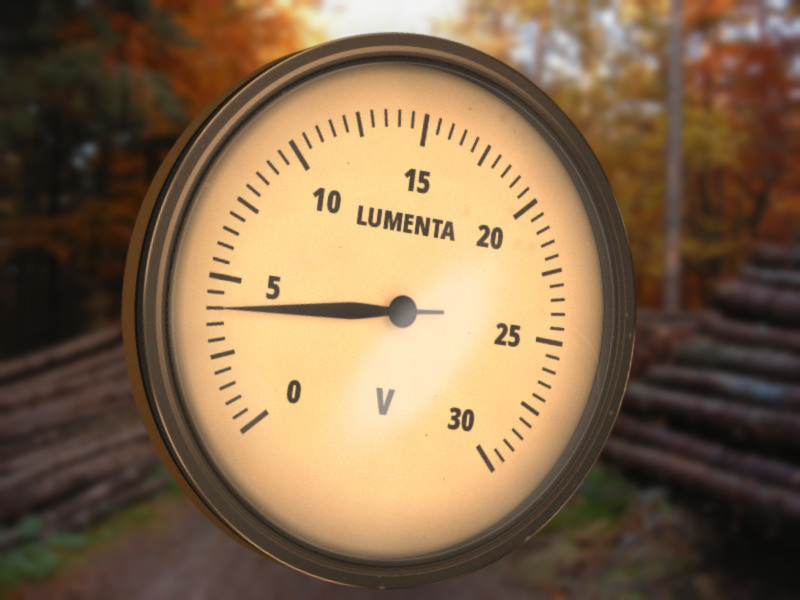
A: 4; V
